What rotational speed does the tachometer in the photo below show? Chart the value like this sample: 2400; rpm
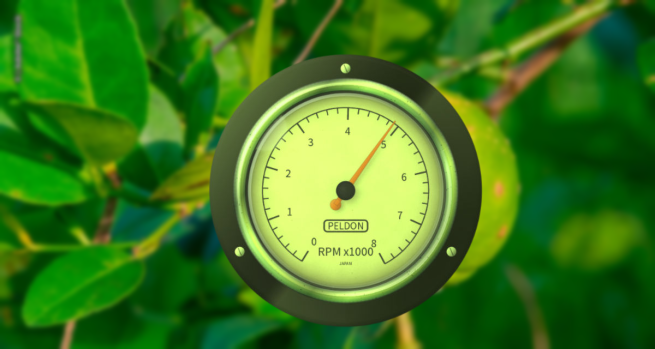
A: 4900; rpm
